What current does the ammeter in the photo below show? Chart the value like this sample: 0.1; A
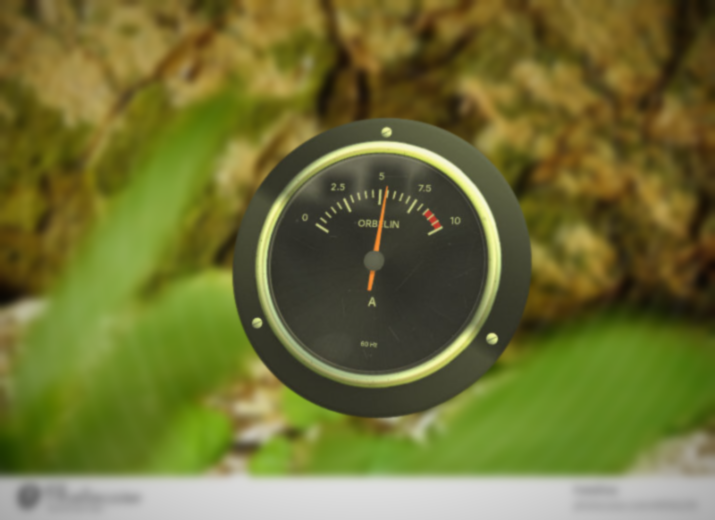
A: 5.5; A
